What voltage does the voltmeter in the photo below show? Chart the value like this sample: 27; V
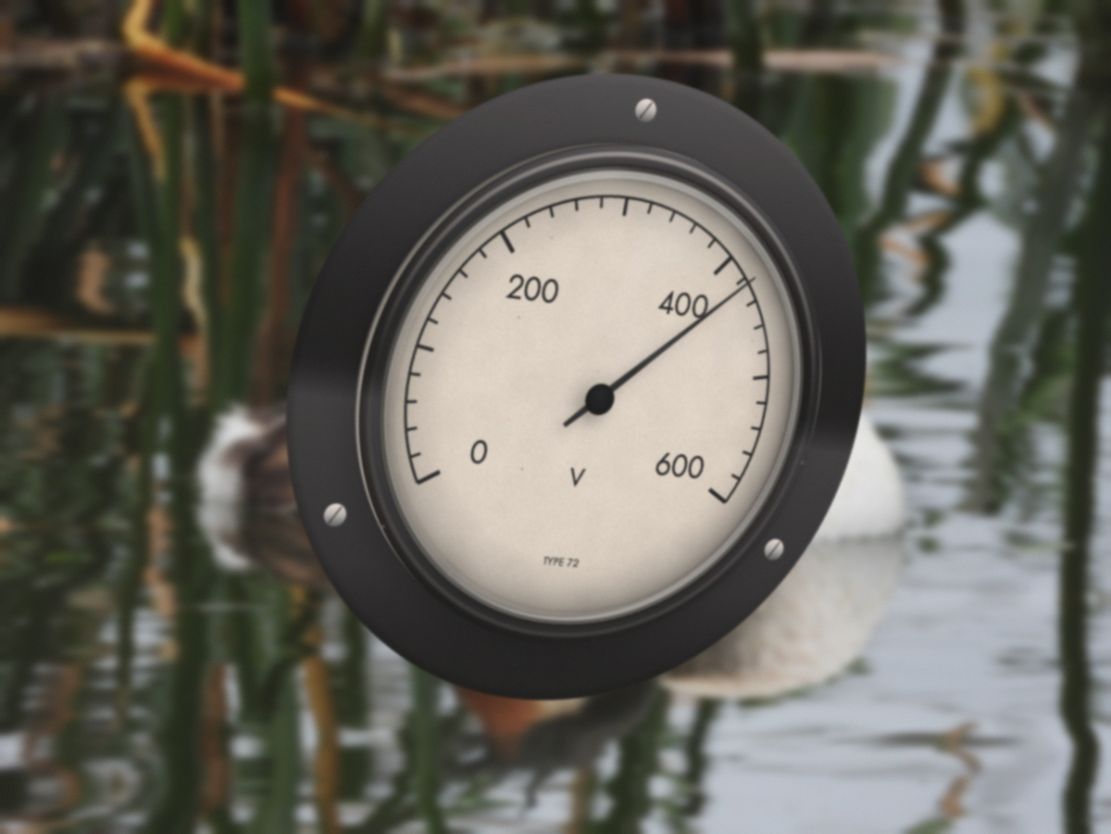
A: 420; V
